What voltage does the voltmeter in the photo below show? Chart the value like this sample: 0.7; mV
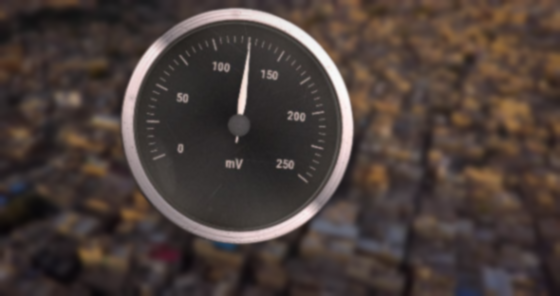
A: 125; mV
